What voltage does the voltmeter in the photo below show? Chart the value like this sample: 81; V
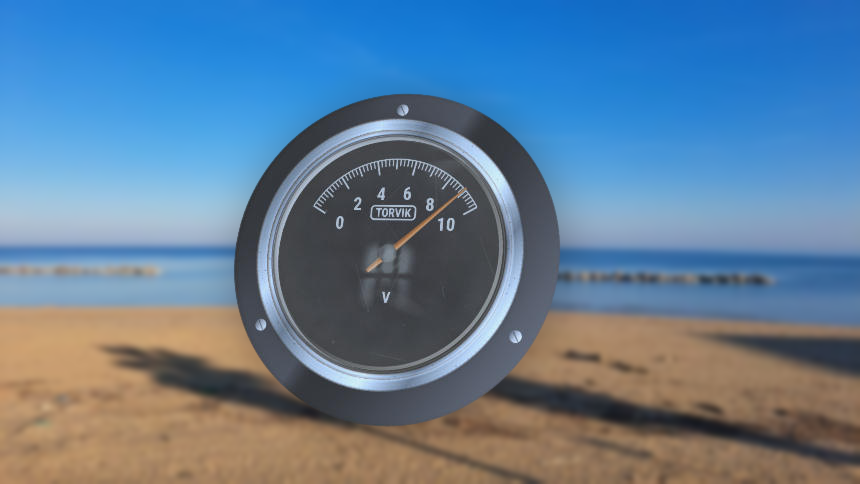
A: 9; V
